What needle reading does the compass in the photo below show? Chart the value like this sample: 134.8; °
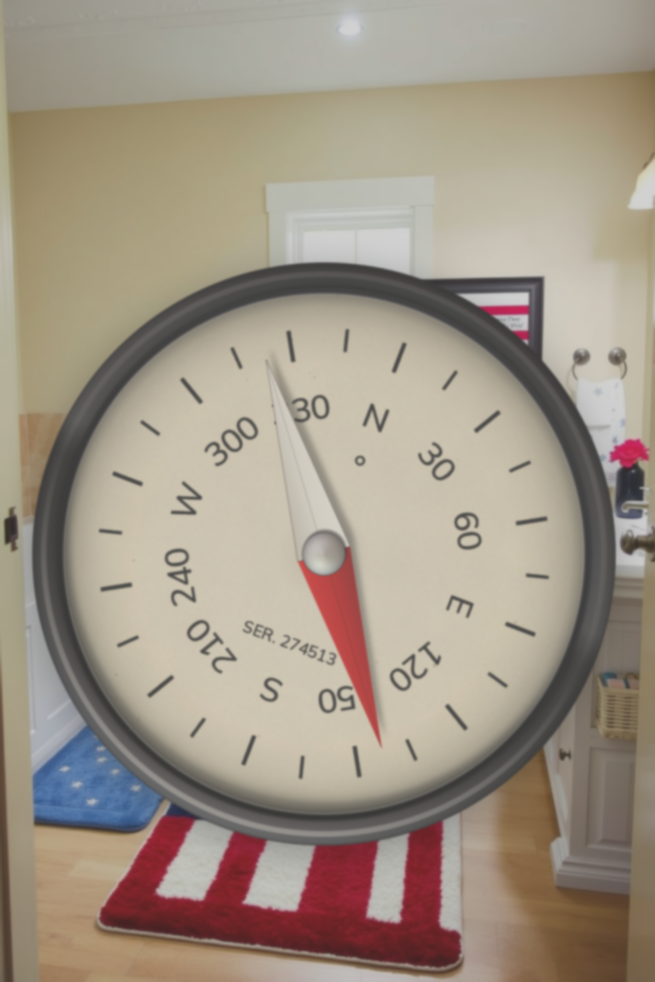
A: 142.5; °
